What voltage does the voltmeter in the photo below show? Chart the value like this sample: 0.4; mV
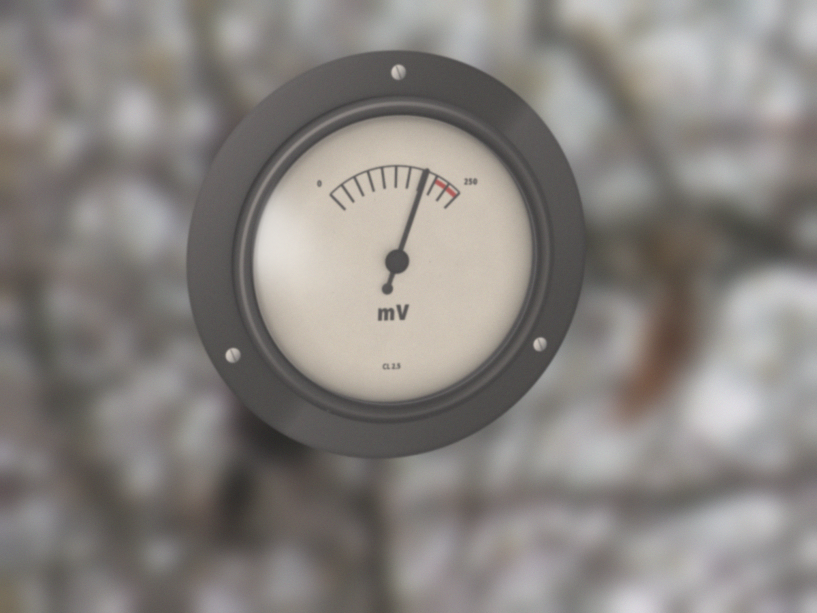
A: 175; mV
